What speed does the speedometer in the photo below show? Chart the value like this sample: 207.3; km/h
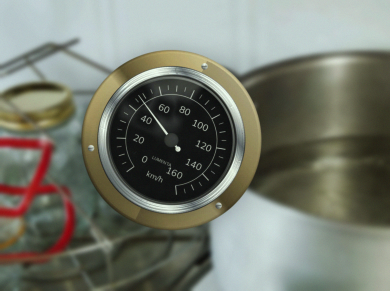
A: 47.5; km/h
